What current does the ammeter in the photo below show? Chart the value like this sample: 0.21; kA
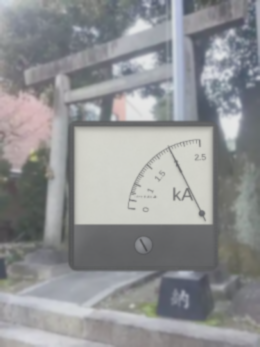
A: 2; kA
